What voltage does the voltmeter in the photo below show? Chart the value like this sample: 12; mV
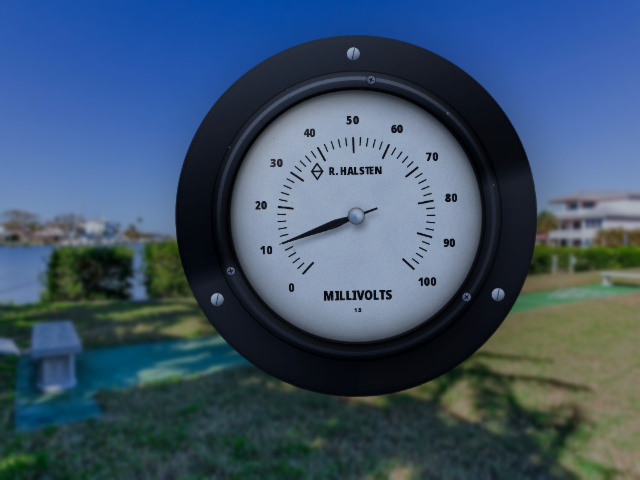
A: 10; mV
